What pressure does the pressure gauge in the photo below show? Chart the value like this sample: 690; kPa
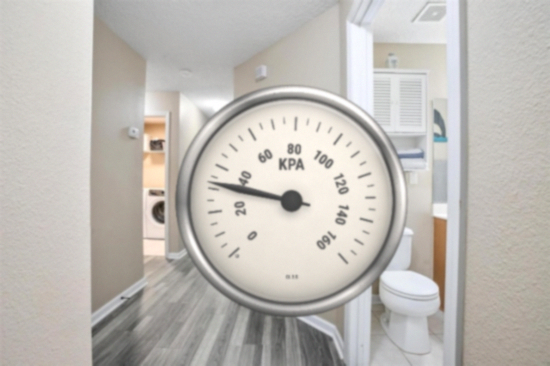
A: 32.5; kPa
